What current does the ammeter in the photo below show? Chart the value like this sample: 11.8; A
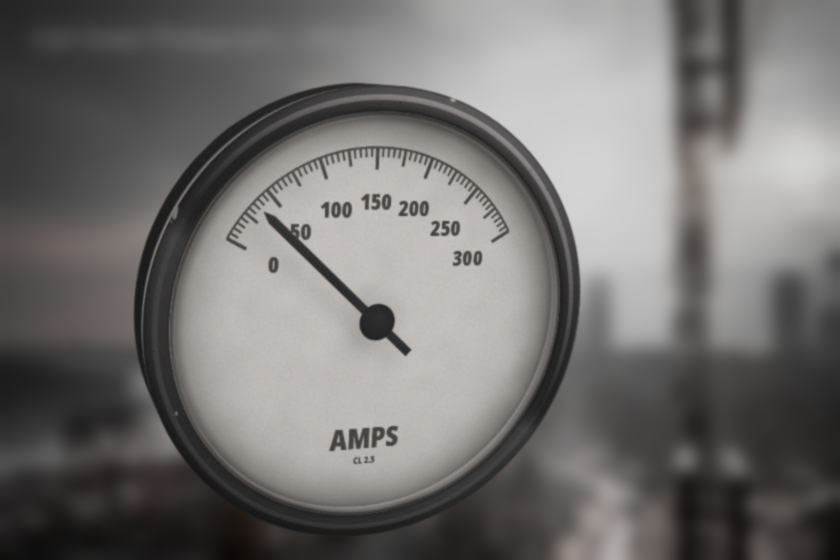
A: 35; A
